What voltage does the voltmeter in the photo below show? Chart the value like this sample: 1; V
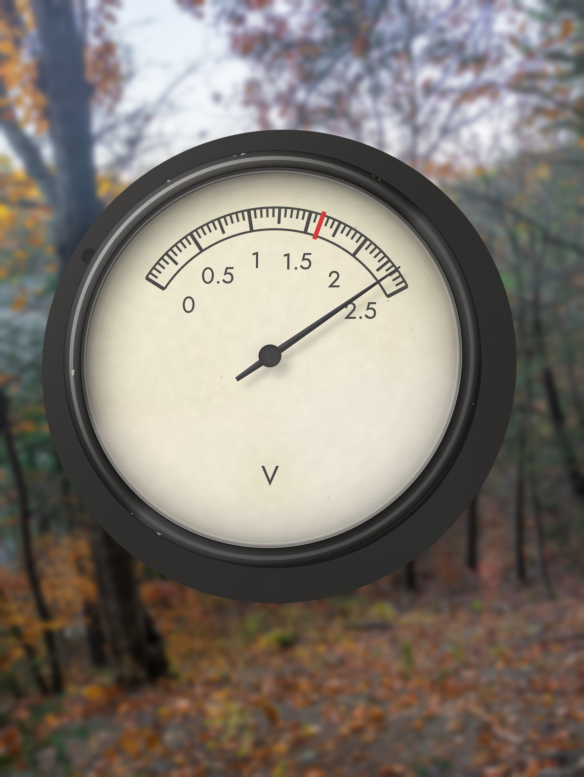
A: 2.35; V
